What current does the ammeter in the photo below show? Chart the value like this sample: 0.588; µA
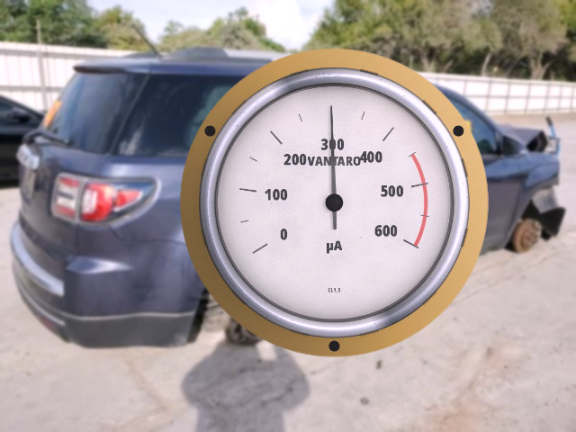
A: 300; µA
